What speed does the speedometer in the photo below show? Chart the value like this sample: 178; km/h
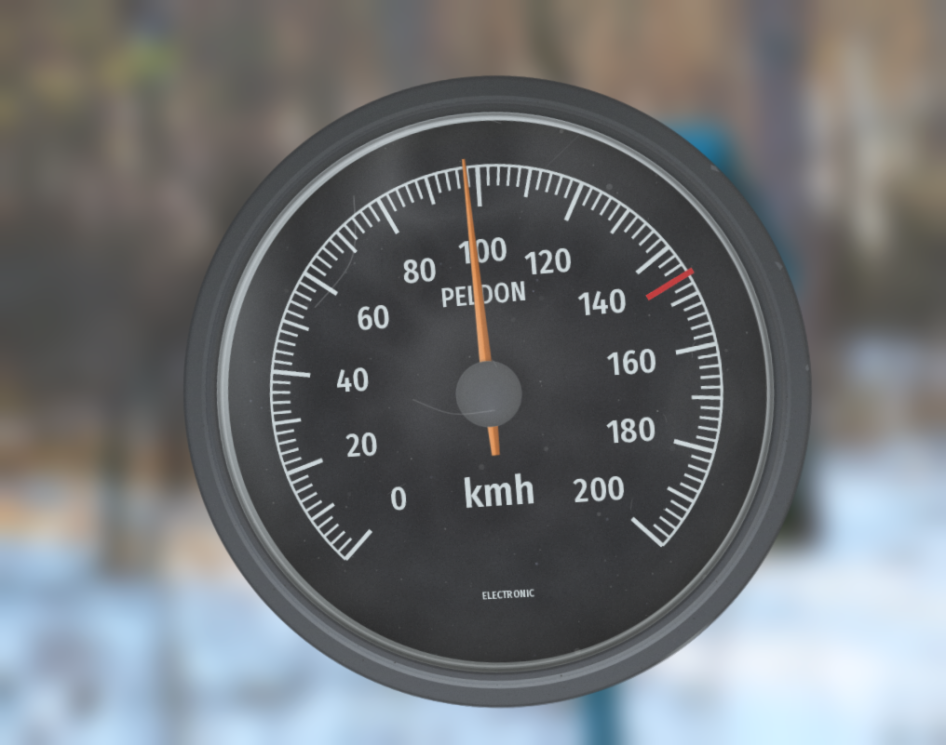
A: 98; km/h
